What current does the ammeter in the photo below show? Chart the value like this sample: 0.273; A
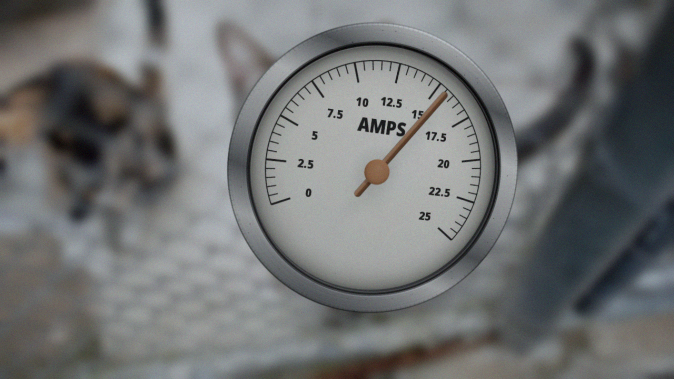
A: 15.5; A
